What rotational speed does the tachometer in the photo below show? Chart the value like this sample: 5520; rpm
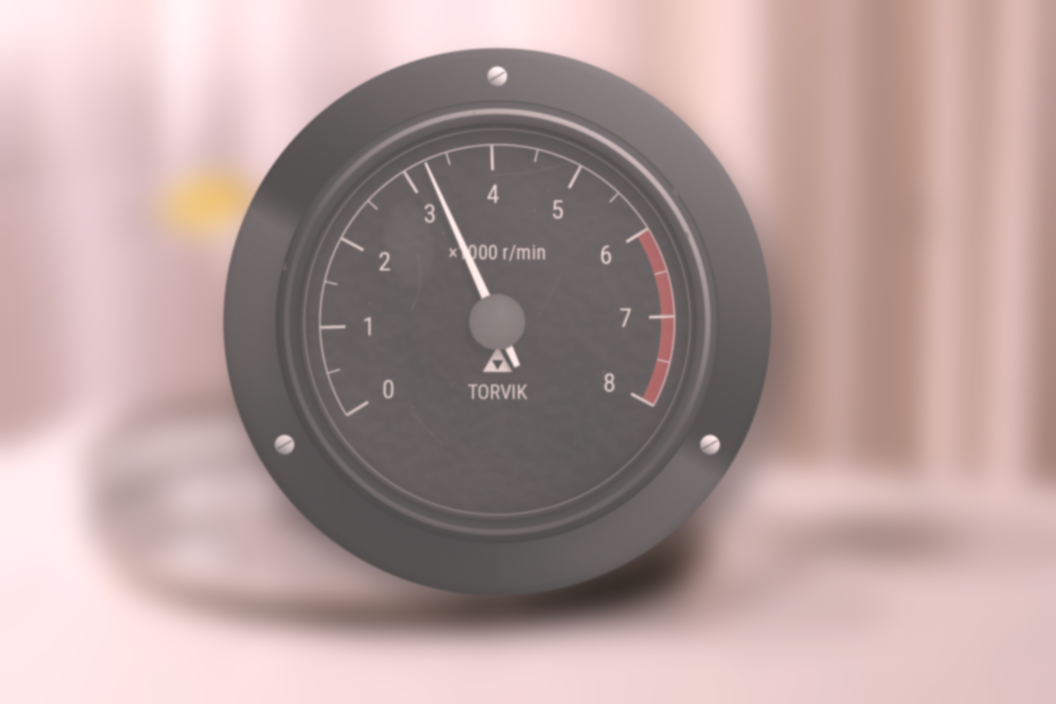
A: 3250; rpm
